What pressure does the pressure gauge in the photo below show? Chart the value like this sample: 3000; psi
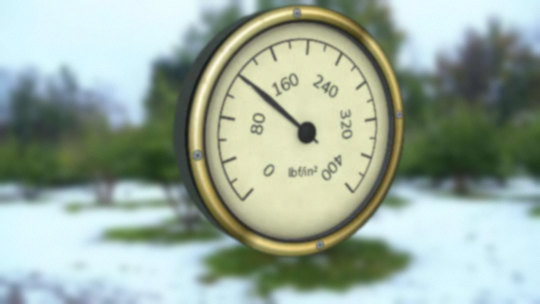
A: 120; psi
